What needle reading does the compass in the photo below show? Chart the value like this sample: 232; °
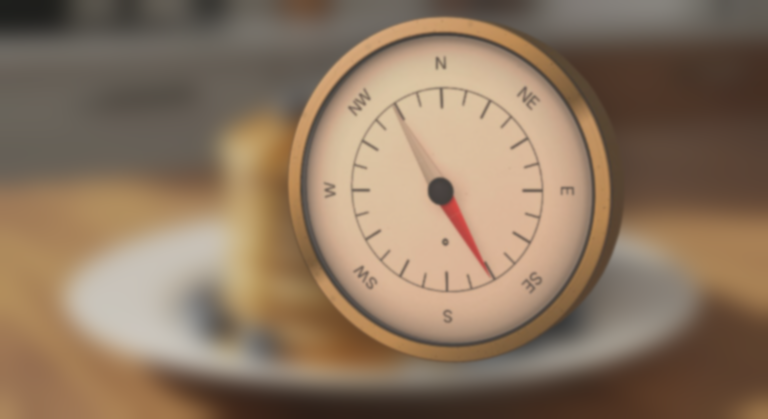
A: 150; °
